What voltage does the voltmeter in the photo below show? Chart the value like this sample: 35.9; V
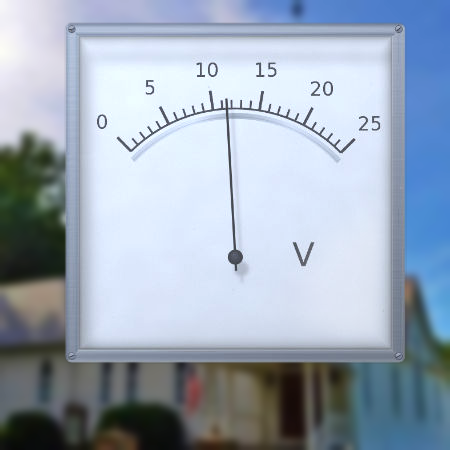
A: 11.5; V
